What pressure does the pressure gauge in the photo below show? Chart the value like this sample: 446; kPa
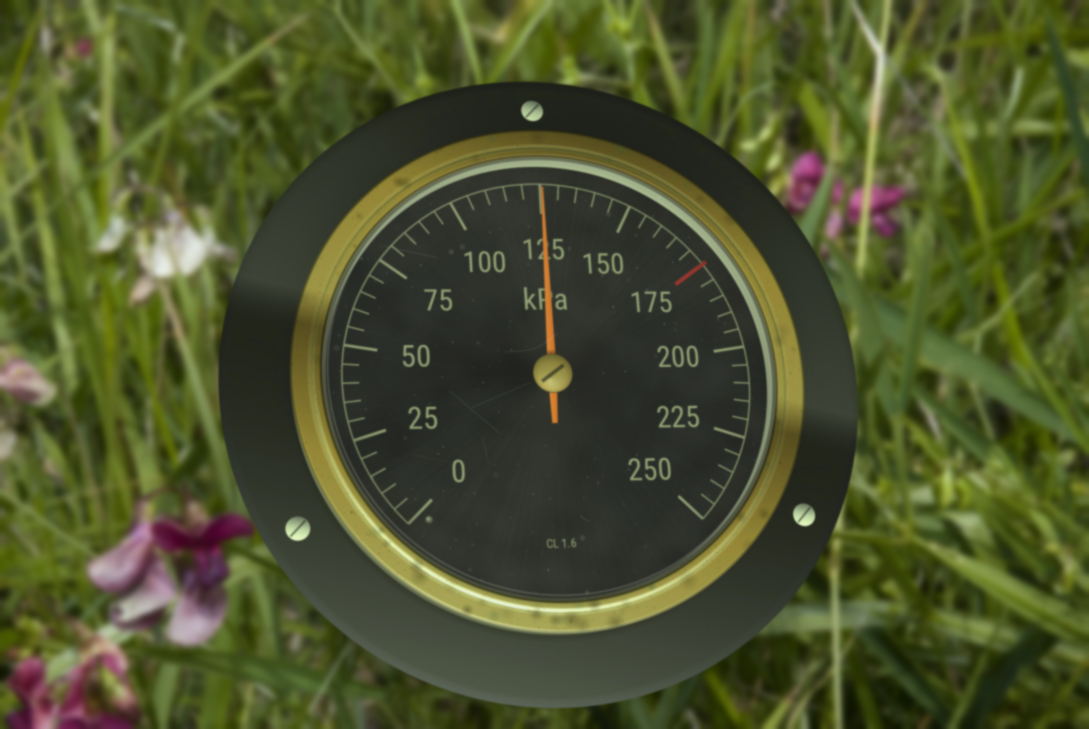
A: 125; kPa
